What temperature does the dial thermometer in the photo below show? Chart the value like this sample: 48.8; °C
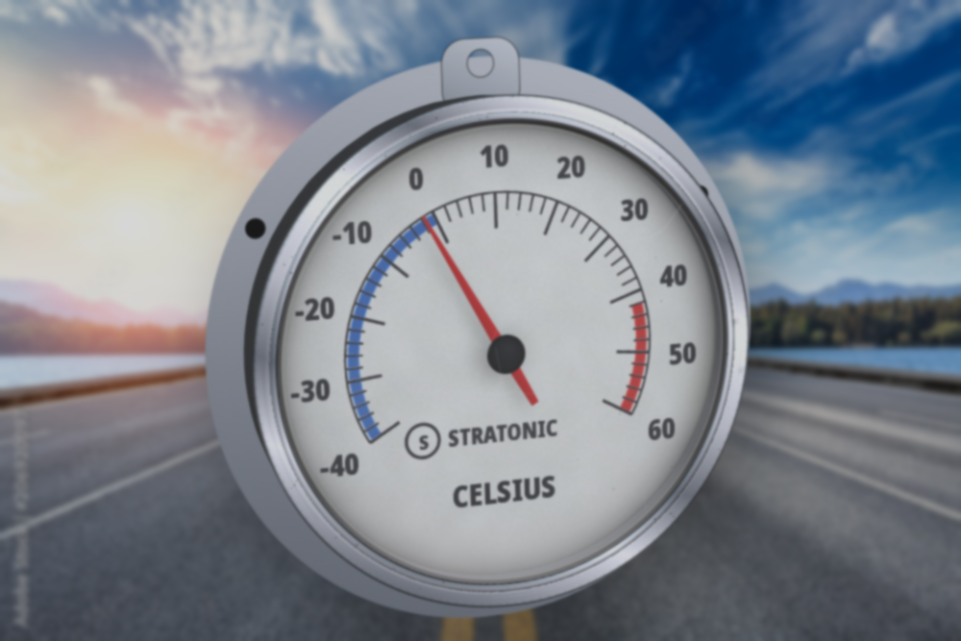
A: -2; °C
